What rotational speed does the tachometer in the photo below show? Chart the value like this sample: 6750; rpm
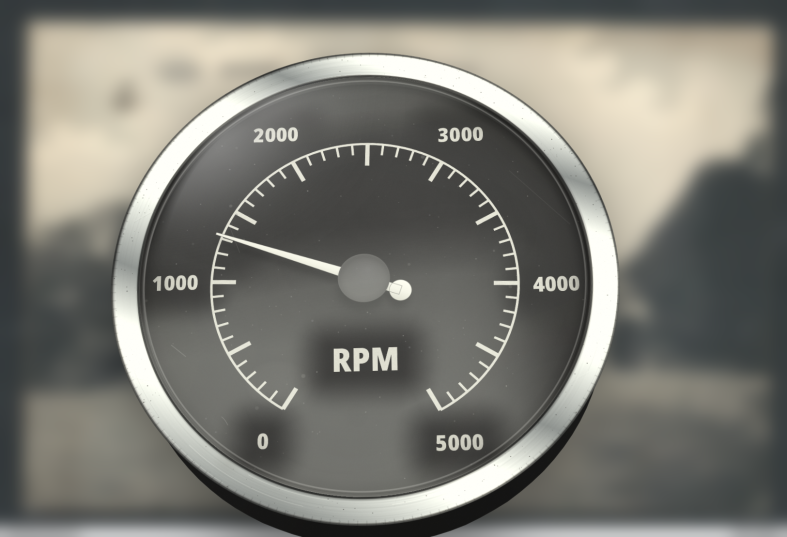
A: 1300; rpm
